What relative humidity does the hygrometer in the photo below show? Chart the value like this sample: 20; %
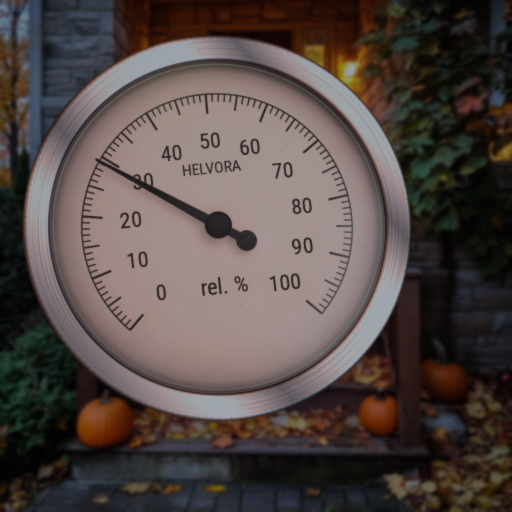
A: 29; %
